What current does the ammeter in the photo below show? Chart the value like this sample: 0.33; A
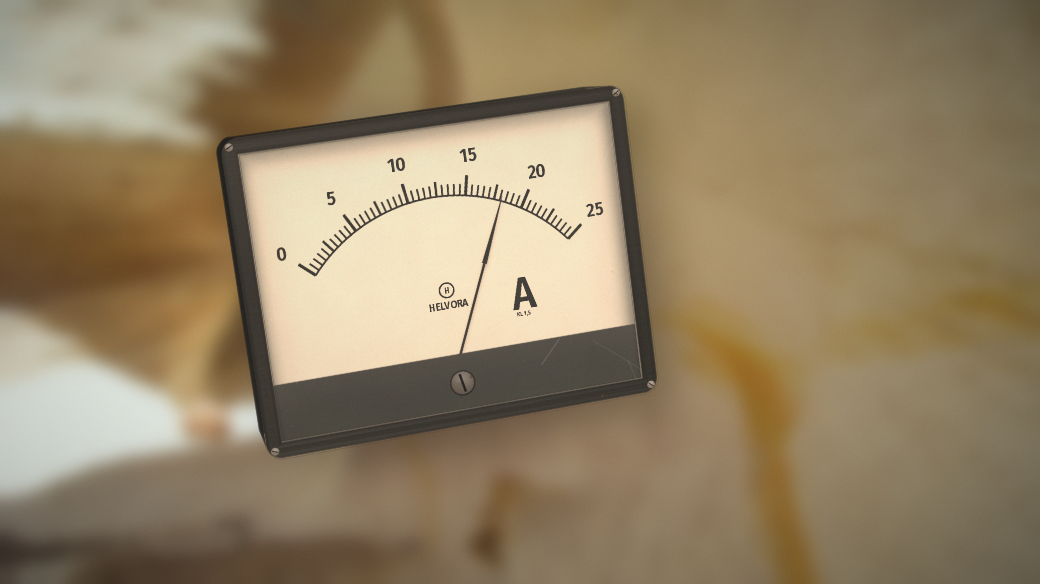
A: 18; A
